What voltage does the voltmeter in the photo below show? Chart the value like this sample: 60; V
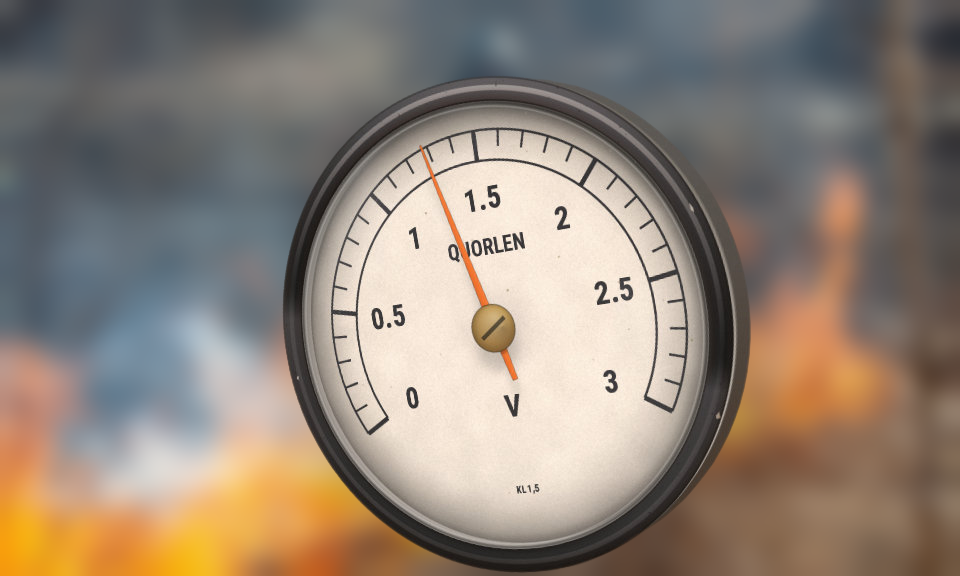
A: 1.3; V
